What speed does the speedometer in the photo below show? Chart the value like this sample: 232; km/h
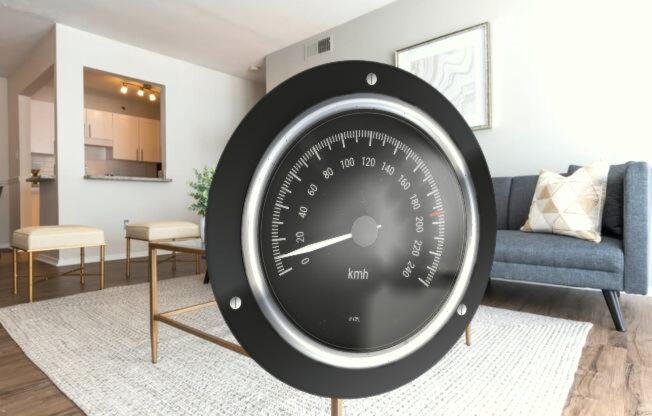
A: 10; km/h
